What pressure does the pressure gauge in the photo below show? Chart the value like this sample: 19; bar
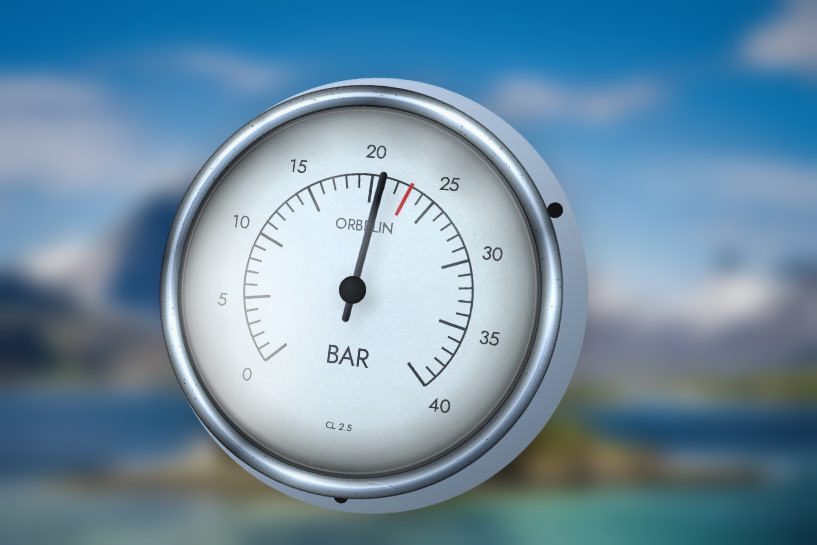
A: 21; bar
